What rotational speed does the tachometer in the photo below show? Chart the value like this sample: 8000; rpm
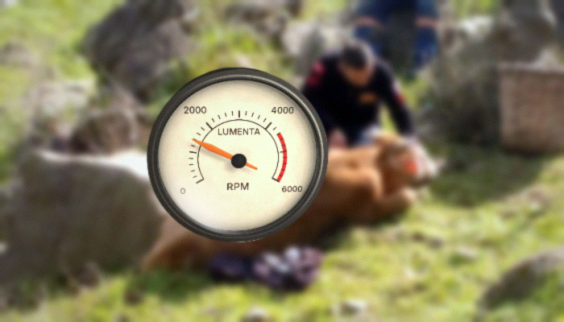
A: 1400; rpm
